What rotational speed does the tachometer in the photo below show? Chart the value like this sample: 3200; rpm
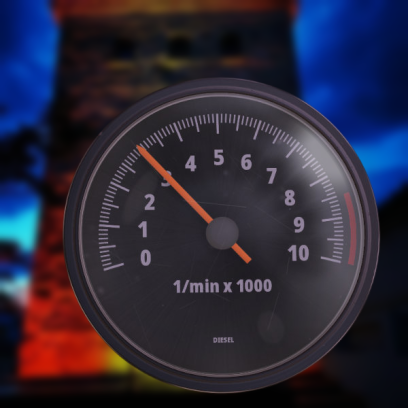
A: 3000; rpm
